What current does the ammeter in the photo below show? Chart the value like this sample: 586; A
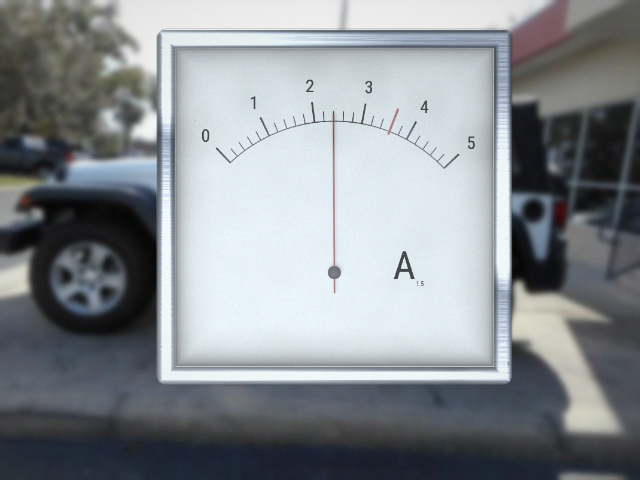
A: 2.4; A
